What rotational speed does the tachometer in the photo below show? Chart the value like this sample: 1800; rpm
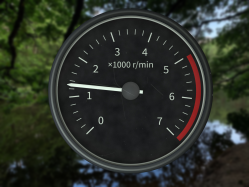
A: 1300; rpm
